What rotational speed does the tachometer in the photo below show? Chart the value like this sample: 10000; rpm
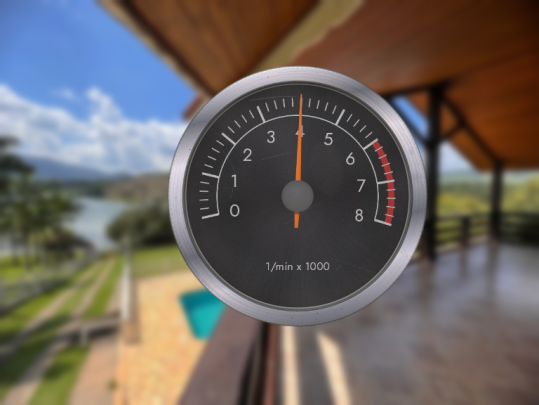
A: 4000; rpm
